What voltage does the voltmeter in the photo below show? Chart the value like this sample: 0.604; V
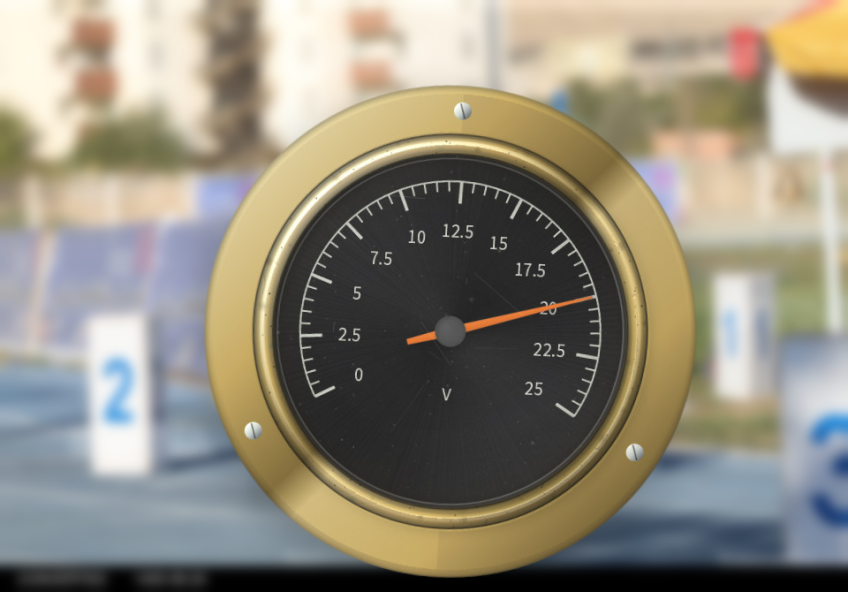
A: 20; V
